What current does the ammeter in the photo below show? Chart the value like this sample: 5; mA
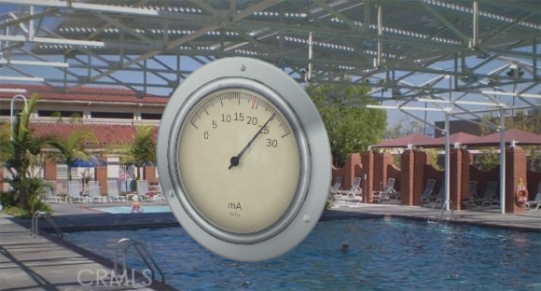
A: 25; mA
